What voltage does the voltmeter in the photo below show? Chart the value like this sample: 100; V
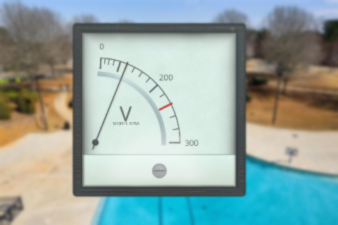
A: 120; V
